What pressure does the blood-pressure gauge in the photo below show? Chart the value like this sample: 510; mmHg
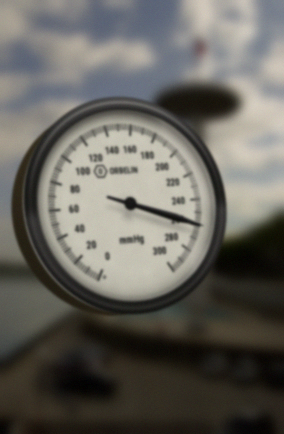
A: 260; mmHg
